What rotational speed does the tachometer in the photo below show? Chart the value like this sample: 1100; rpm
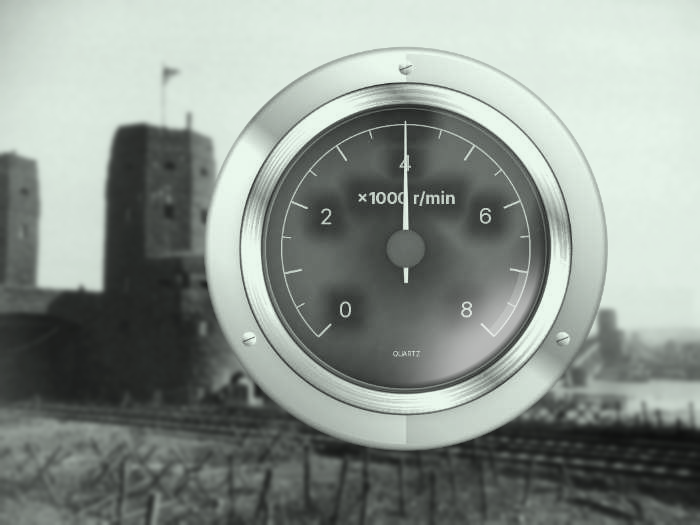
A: 4000; rpm
